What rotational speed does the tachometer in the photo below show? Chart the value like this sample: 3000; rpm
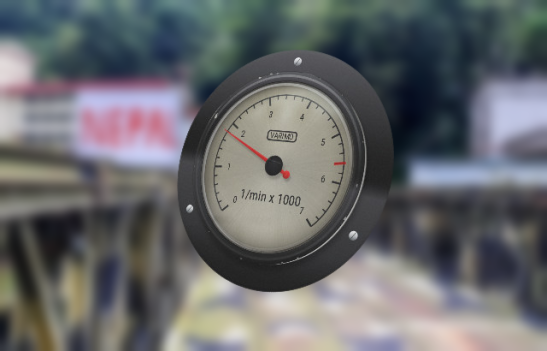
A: 1800; rpm
